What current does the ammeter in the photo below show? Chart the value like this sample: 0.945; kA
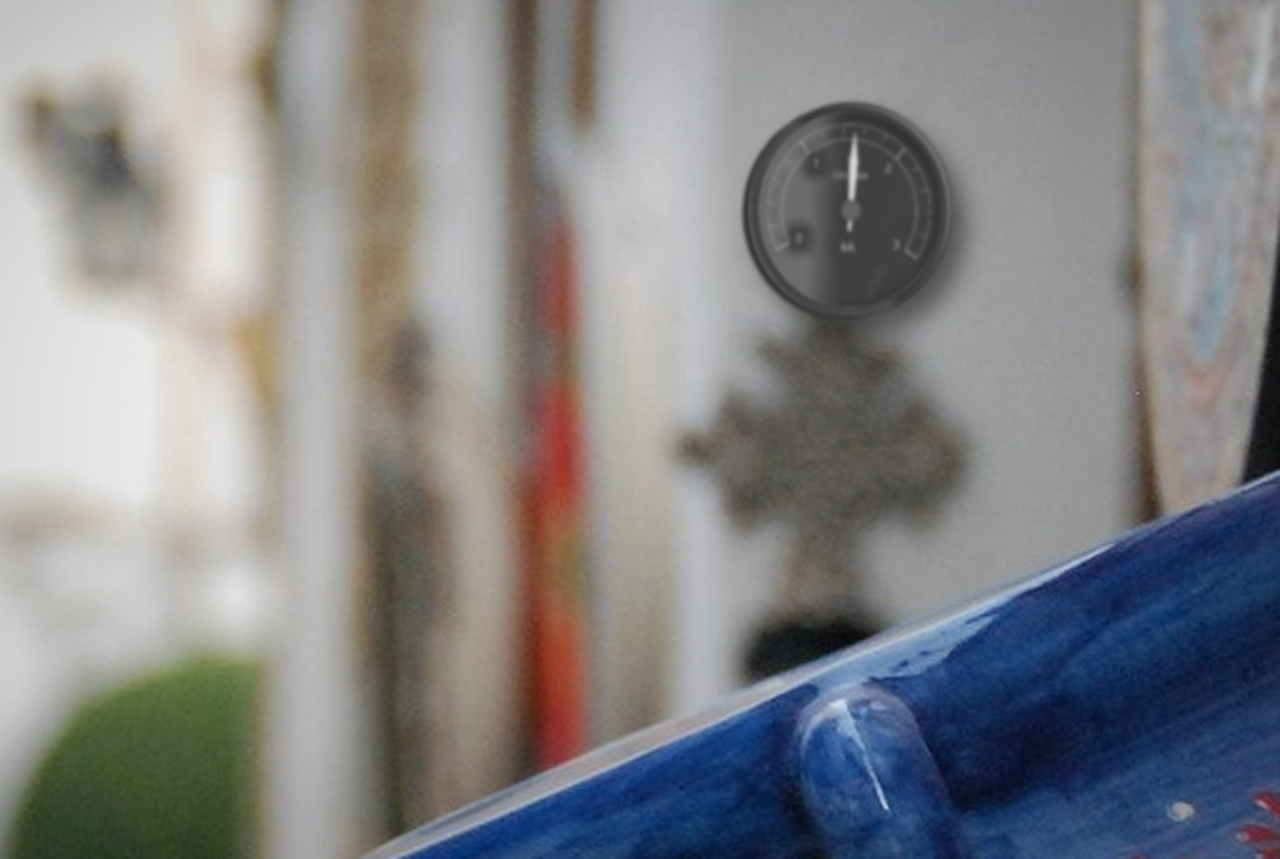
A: 1.5; kA
